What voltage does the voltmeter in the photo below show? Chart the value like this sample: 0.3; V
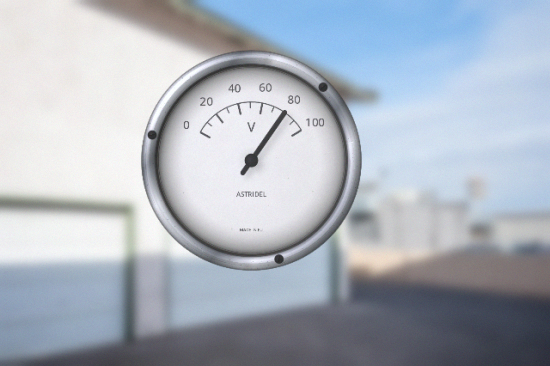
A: 80; V
